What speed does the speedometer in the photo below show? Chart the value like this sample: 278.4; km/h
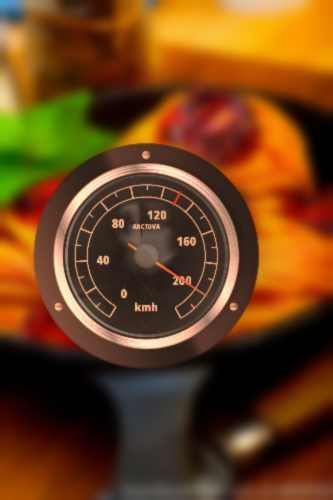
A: 200; km/h
